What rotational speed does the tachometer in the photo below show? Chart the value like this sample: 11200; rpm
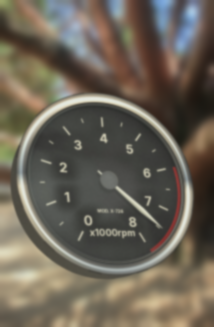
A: 7500; rpm
